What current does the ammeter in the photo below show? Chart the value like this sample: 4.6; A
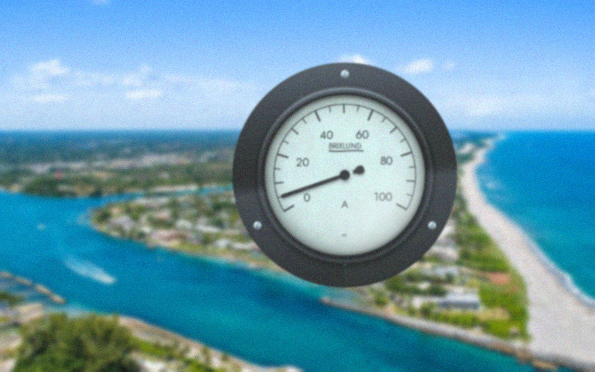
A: 5; A
